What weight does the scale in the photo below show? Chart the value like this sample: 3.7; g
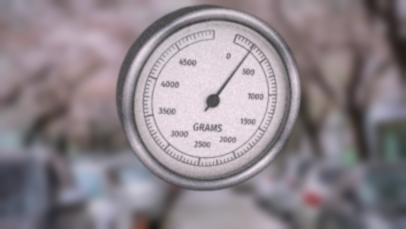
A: 250; g
